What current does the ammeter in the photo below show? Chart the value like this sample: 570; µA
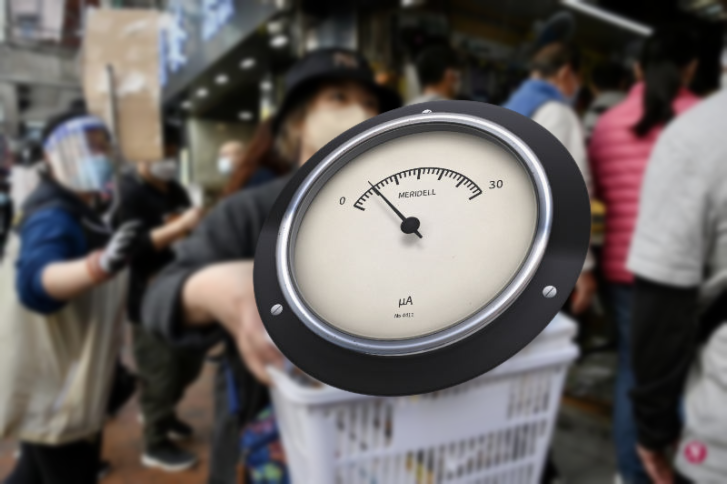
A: 5; µA
